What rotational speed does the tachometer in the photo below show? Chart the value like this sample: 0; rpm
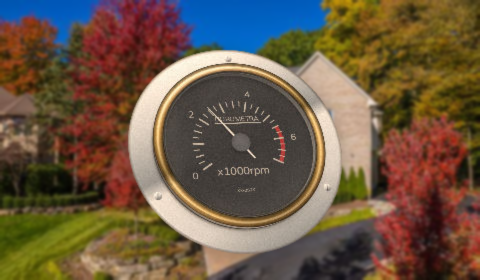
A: 2500; rpm
